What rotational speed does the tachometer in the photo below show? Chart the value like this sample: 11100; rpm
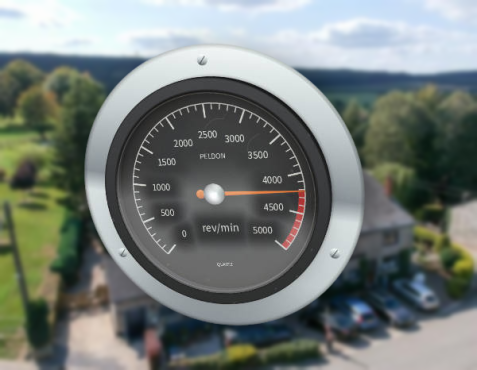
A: 4200; rpm
